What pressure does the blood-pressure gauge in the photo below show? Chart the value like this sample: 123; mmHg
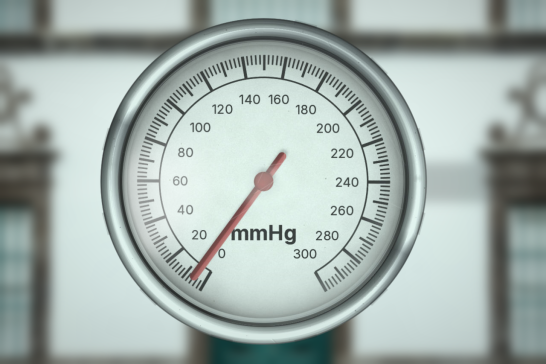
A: 6; mmHg
